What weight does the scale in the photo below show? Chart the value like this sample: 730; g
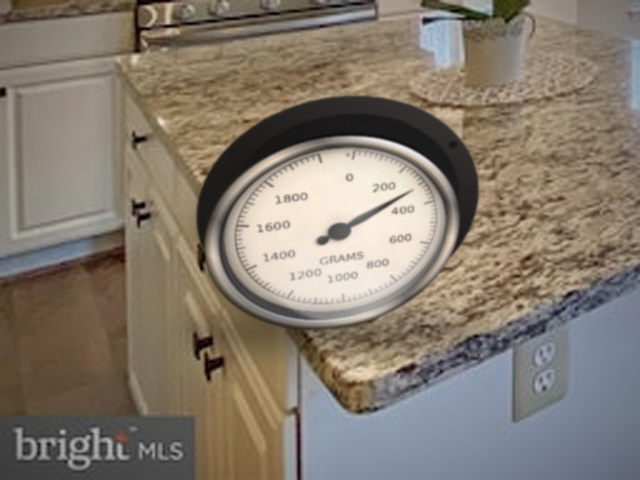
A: 300; g
